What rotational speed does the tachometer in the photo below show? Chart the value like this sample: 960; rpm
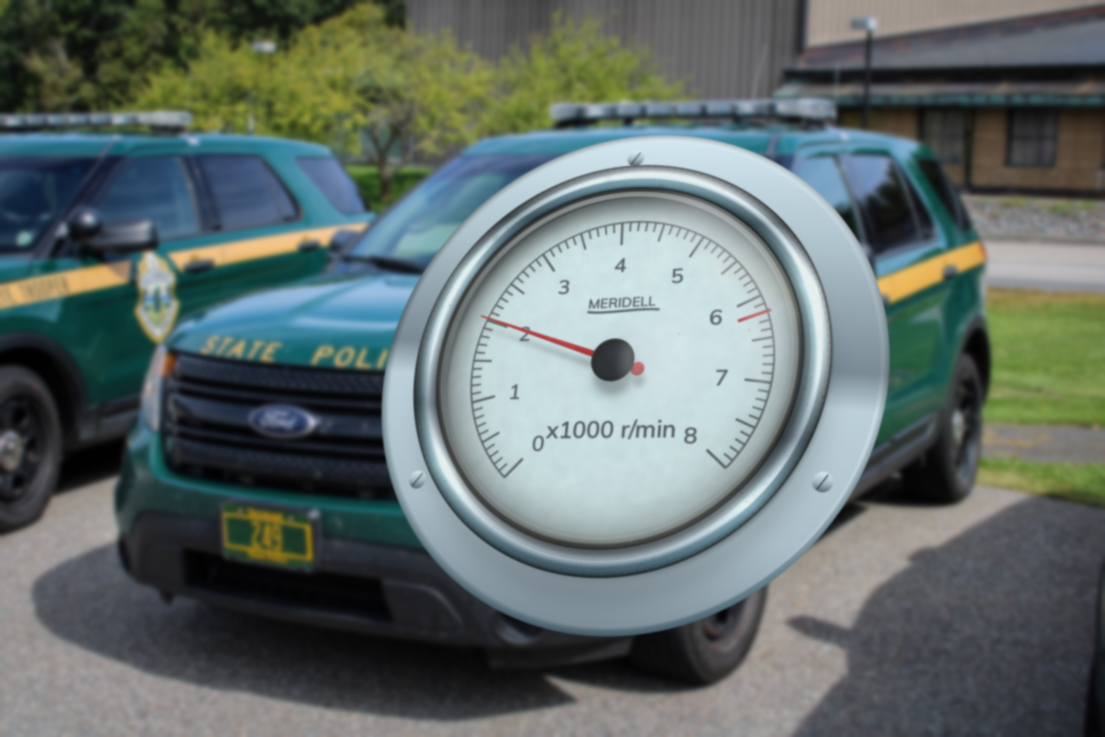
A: 2000; rpm
